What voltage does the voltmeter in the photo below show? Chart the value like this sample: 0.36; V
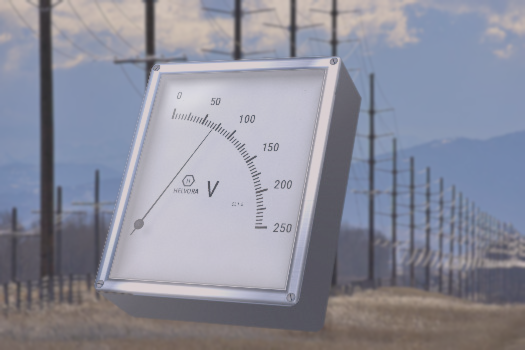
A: 75; V
